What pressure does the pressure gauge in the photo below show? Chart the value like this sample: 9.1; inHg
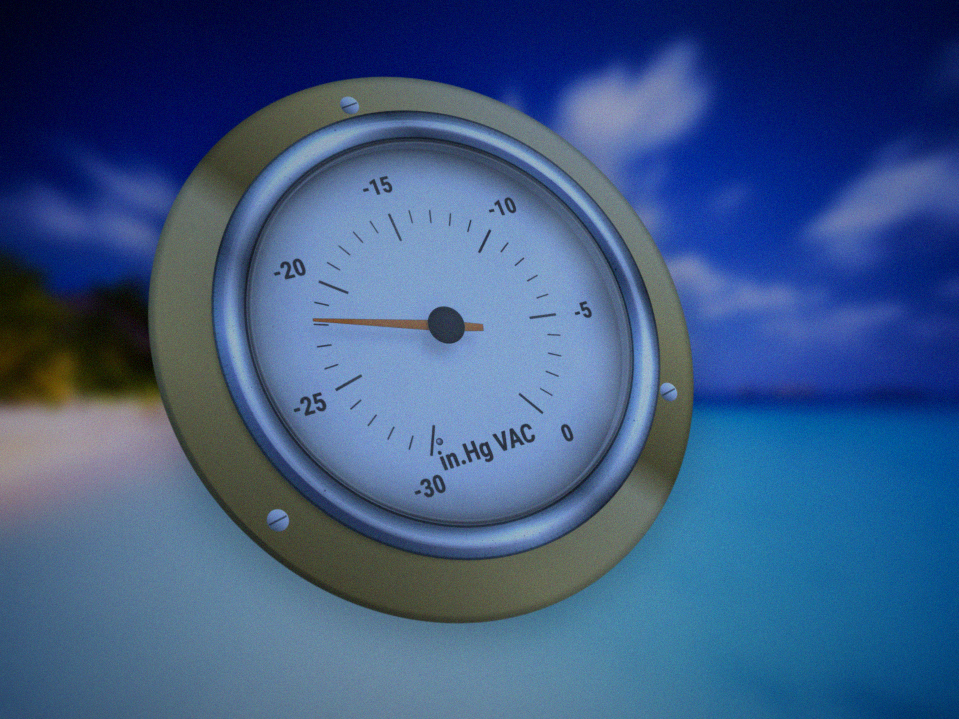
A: -22; inHg
